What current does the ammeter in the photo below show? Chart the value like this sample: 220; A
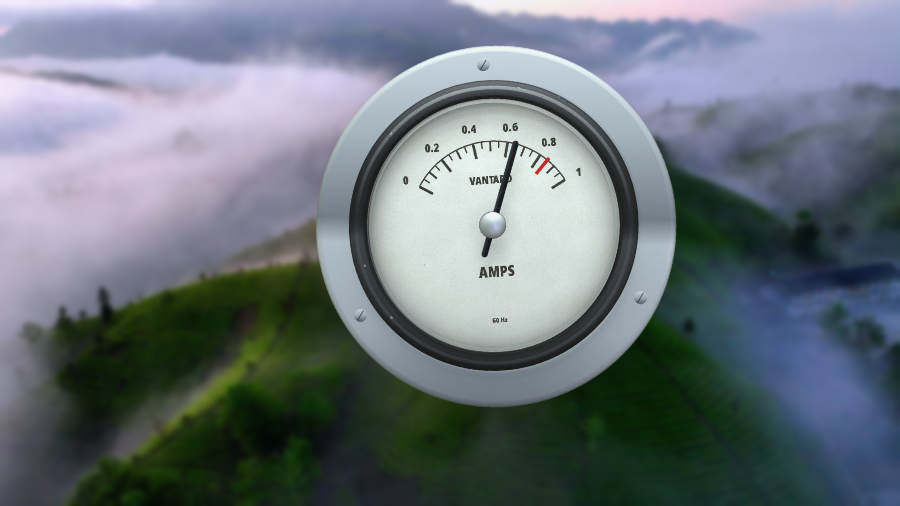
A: 0.65; A
